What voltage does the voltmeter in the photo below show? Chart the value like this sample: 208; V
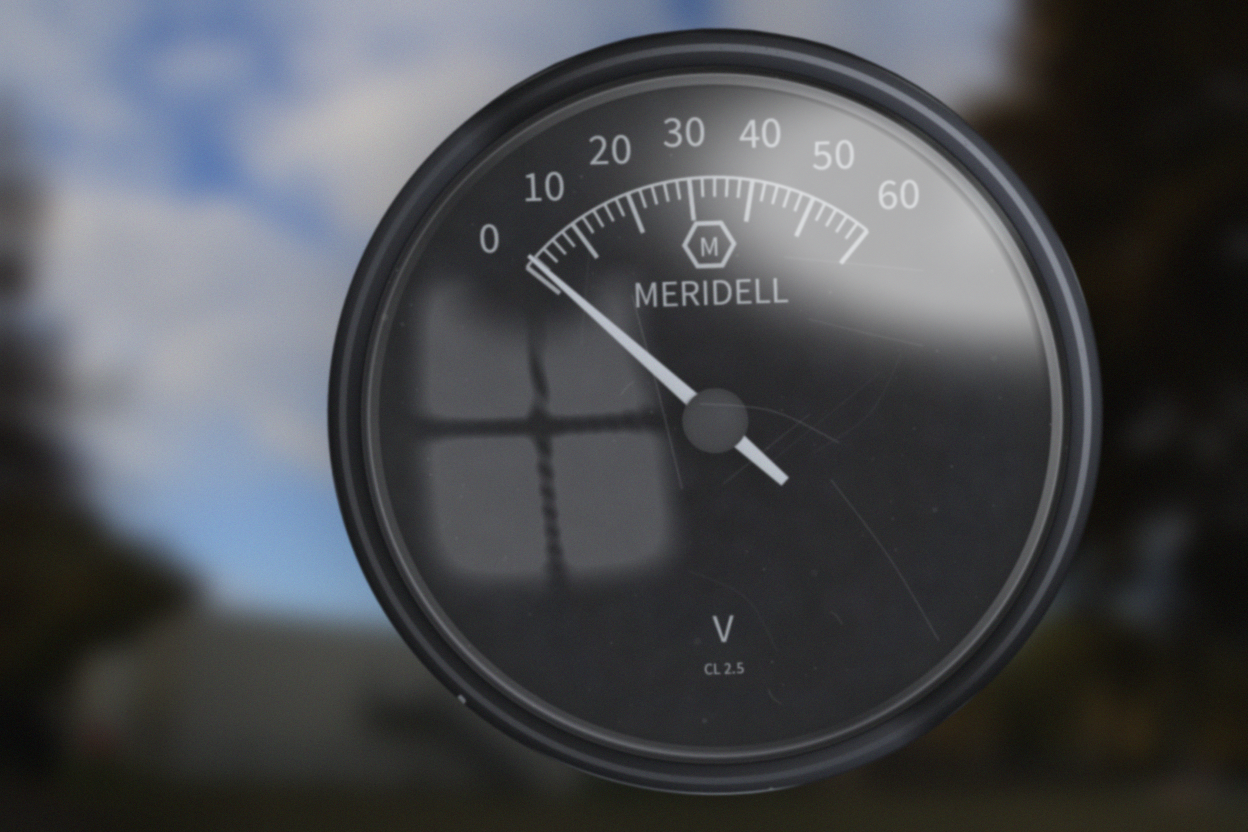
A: 2; V
